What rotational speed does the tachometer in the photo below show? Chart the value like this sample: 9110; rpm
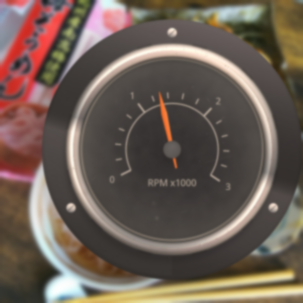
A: 1300; rpm
